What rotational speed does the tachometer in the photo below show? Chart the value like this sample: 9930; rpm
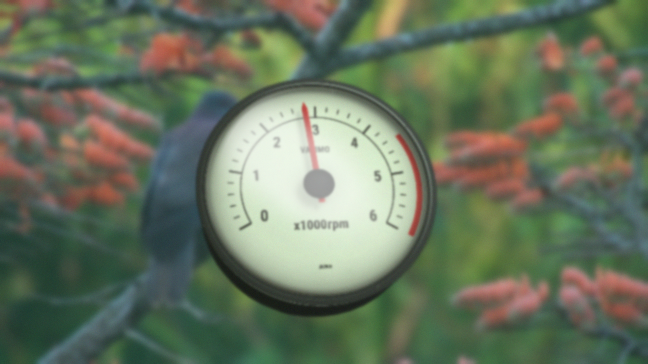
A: 2800; rpm
